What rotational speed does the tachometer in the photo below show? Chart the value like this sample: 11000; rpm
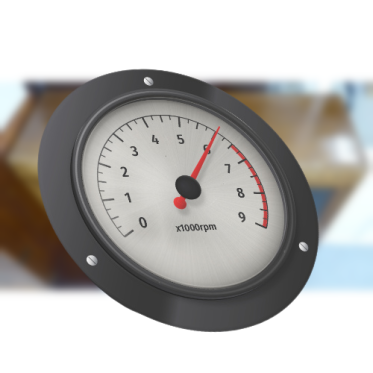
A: 6000; rpm
